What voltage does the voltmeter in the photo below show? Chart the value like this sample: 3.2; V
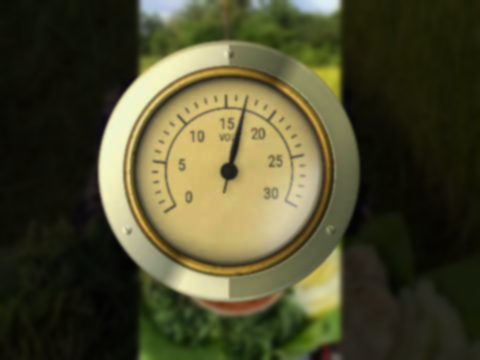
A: 17; V
